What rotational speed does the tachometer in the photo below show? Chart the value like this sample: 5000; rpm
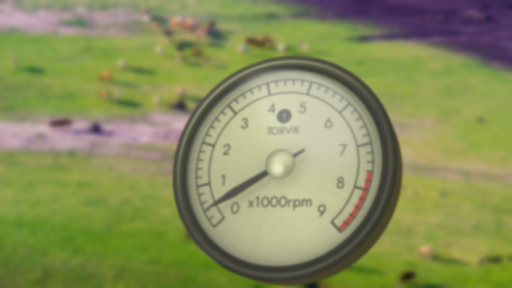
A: 400; rpm
